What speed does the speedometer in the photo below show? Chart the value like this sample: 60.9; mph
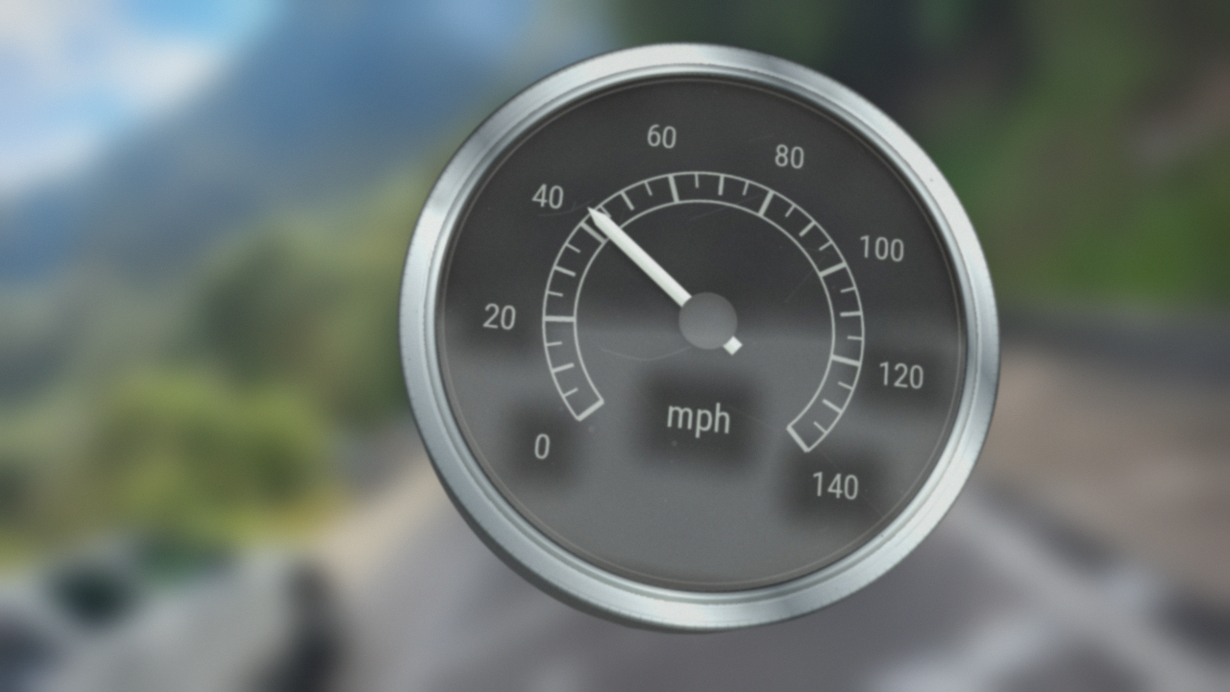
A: 42.5; mph
